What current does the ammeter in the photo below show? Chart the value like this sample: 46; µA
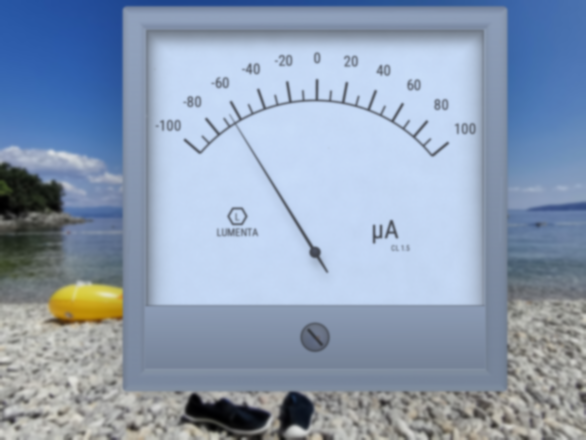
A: -65; µA
